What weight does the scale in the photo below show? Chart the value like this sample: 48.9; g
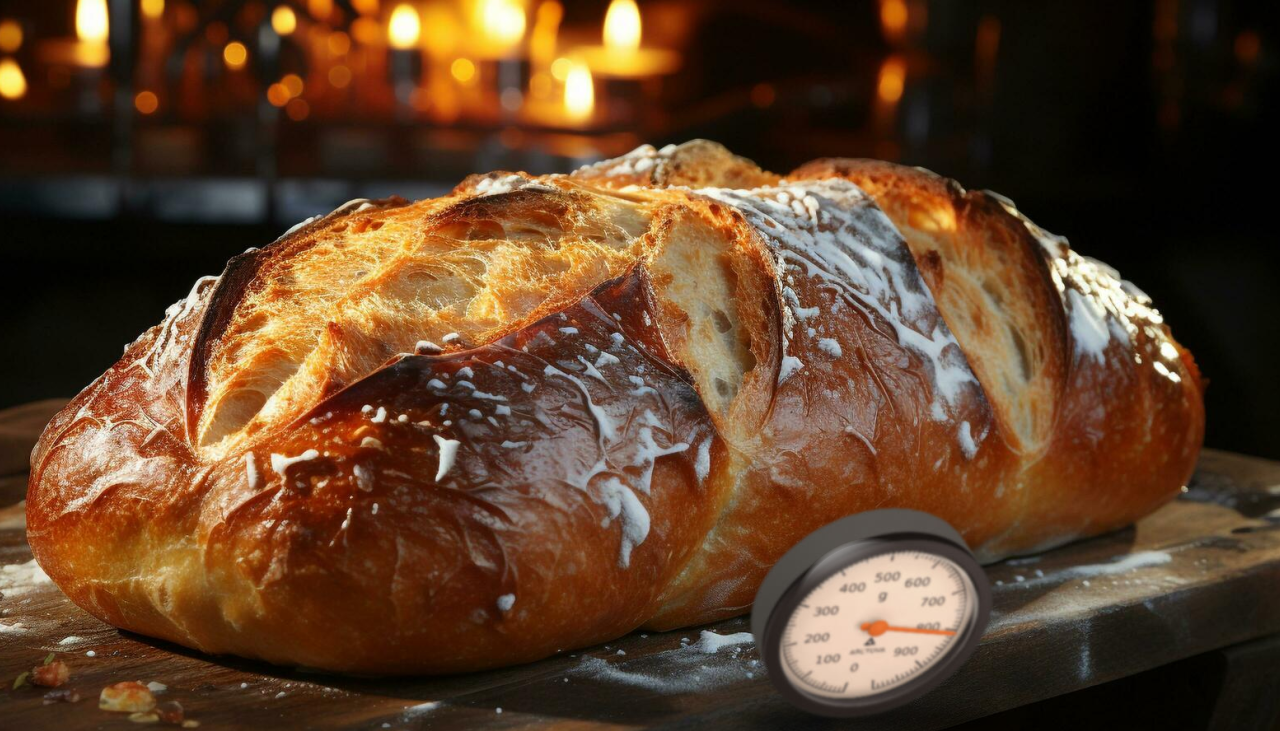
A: 800; g
